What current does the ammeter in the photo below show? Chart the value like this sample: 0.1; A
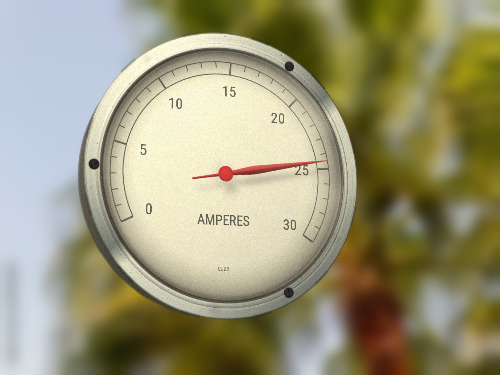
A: 24.5; A
